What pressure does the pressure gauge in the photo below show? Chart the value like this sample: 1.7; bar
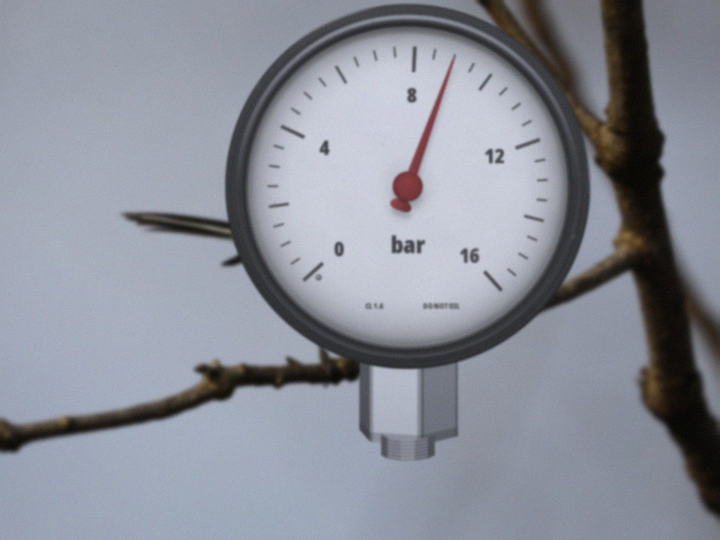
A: 9; bar
